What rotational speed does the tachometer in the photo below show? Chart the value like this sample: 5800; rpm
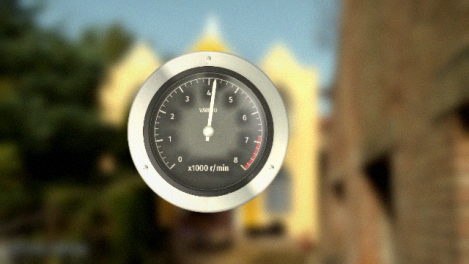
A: 4200; rpm
